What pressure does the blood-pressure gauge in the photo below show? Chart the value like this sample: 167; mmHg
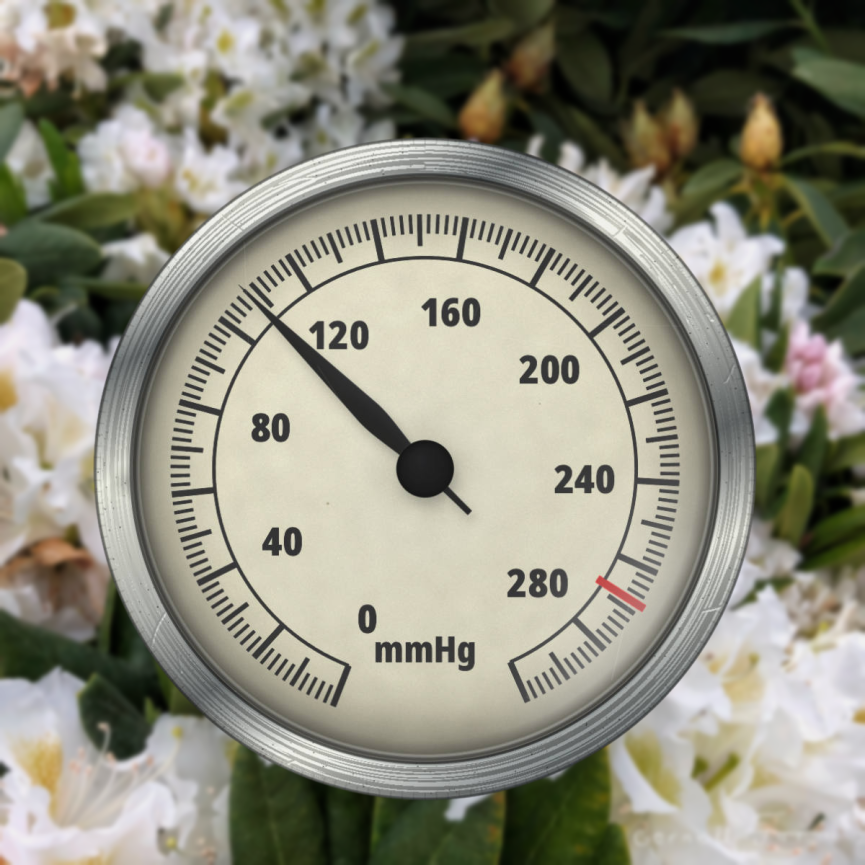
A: 108; mmHg
